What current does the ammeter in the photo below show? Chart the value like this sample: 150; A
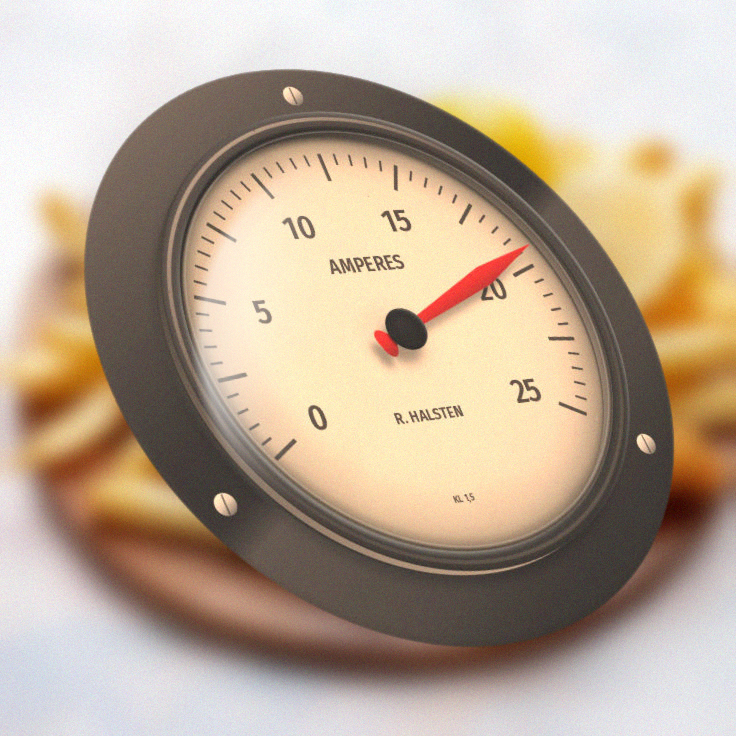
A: 19.5; A
